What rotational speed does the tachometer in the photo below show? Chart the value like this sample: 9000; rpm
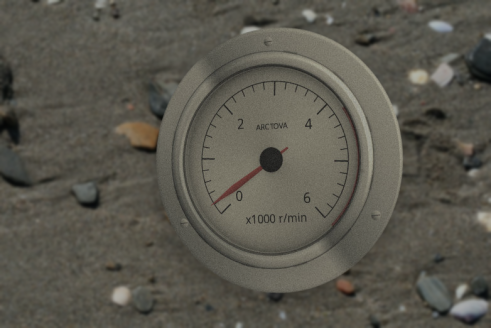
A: 200; rpm
